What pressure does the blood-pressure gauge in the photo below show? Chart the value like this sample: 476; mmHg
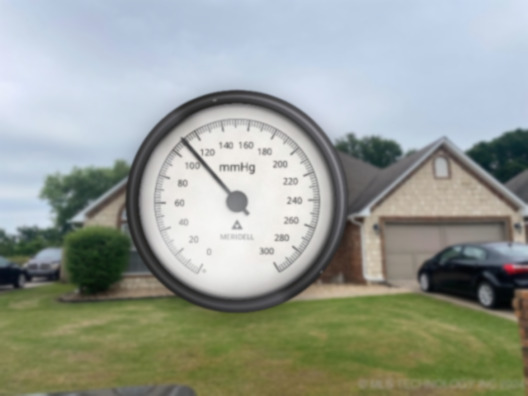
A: 110; mmHg
